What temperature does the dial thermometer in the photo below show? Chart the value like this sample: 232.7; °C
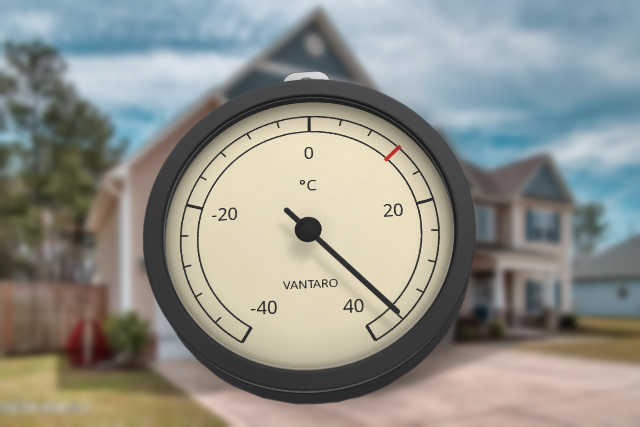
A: 36; °C
